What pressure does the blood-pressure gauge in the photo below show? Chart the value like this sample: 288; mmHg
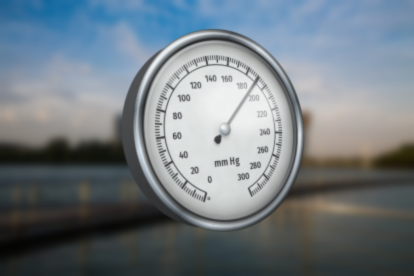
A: 190; mmHg
